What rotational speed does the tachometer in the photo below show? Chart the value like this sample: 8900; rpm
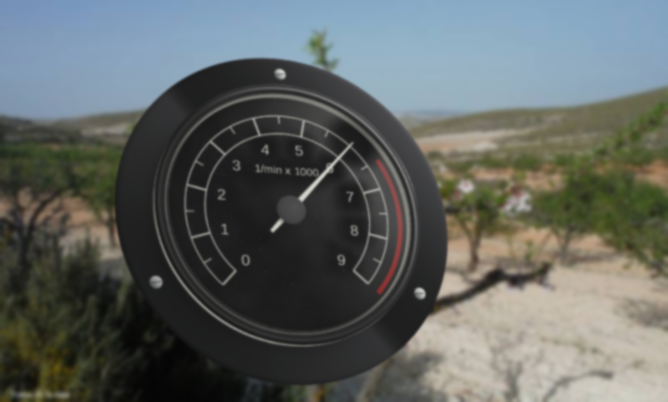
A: 6000; rpm
